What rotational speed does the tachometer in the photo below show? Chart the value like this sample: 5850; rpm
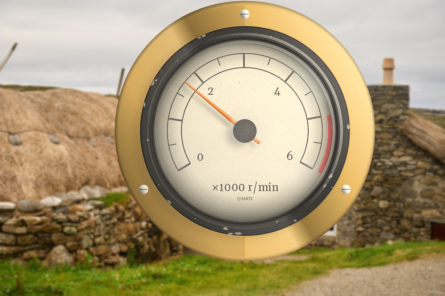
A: 1750; rpm
